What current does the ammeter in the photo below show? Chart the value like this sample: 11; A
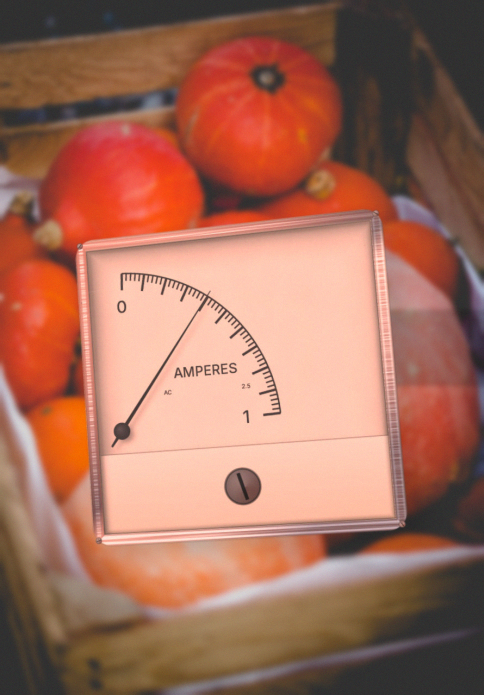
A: 0.4; A
